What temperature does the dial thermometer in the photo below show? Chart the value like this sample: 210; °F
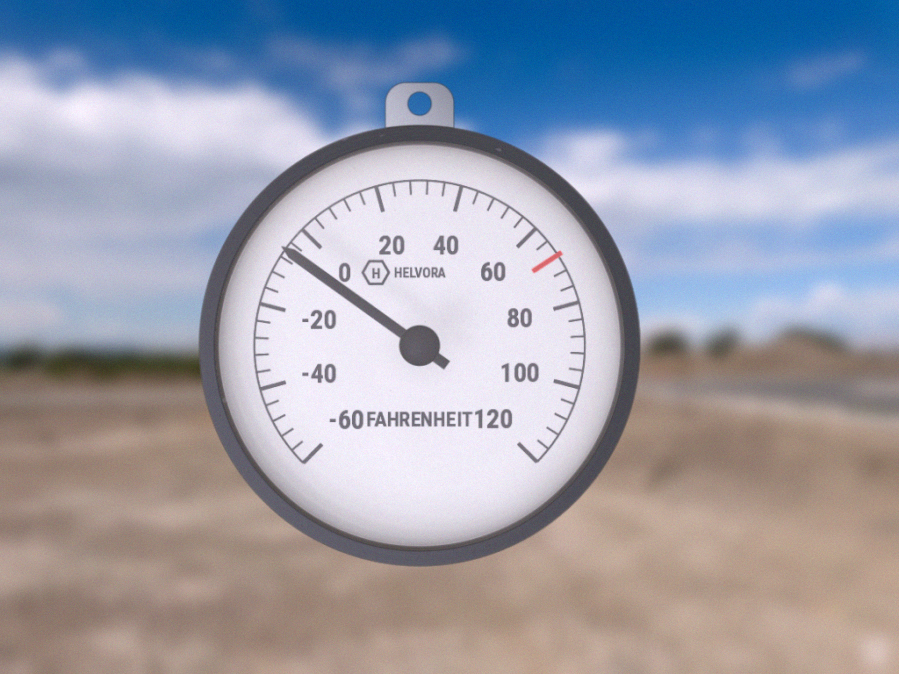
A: -6; °F
